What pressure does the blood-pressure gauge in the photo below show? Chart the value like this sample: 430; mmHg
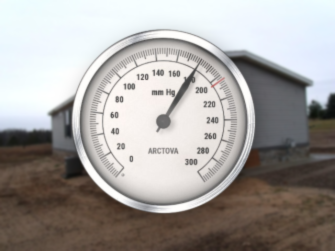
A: 180; mmHg
